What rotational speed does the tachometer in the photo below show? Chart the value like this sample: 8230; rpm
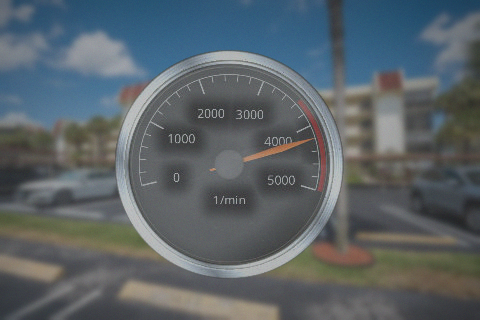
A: 4200; rpm
